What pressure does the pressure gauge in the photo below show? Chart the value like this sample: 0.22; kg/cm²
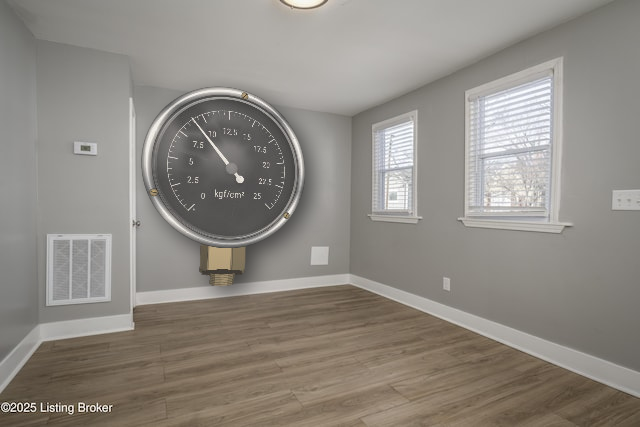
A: 9; kg/cm²
